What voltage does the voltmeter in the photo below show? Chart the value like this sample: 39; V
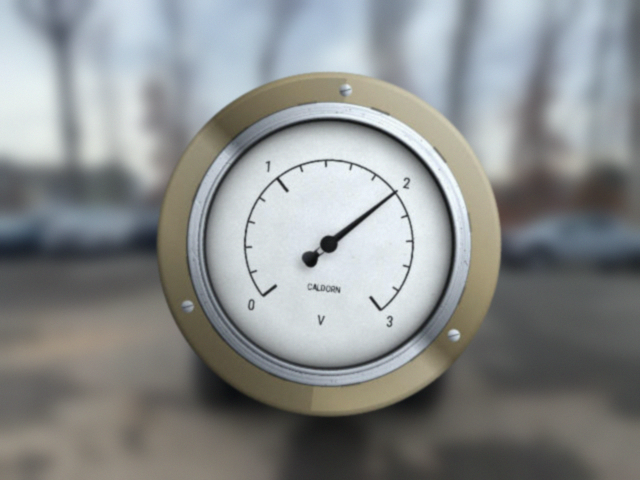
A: 2; V
